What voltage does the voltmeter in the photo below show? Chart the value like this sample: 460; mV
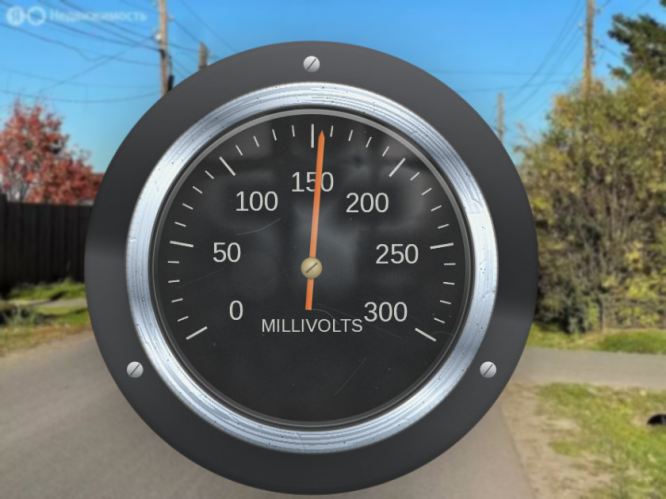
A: 155; mV
